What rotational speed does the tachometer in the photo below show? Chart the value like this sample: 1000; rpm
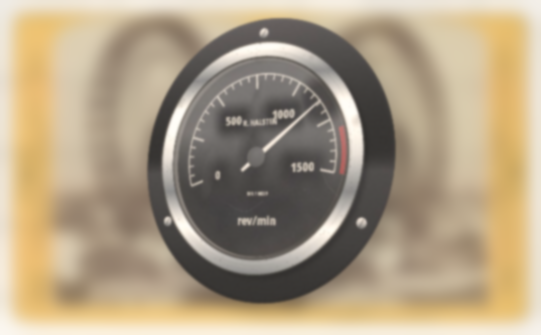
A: 1150; rpm
